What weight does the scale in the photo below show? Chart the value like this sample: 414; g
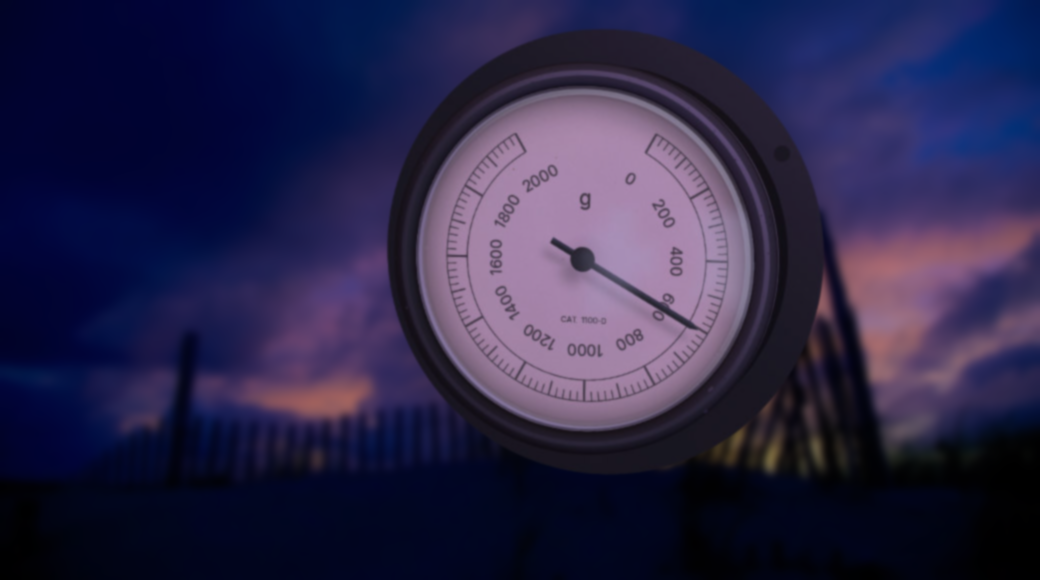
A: 600; g
